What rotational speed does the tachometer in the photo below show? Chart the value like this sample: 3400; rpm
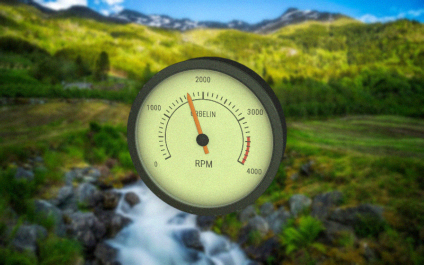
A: 1700; rpm
